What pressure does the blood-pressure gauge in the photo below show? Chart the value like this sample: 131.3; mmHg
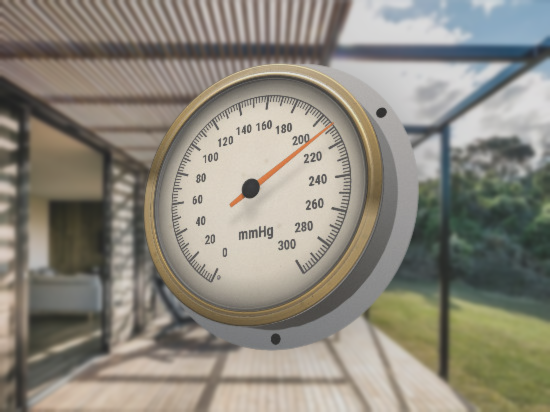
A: 210; mmHg
